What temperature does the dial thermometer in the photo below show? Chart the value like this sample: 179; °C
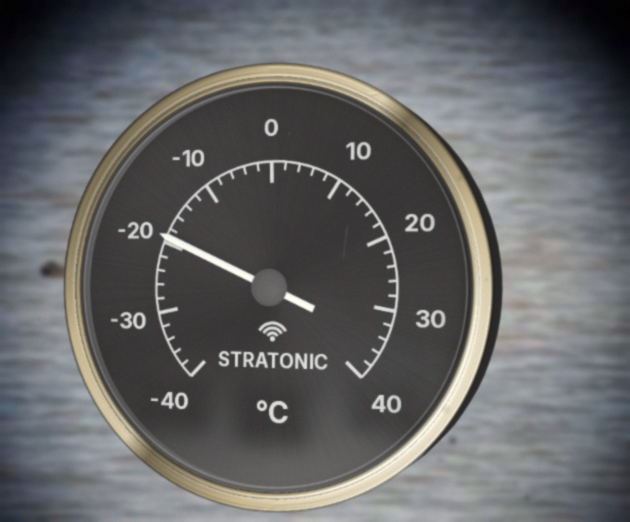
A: -19; °C
